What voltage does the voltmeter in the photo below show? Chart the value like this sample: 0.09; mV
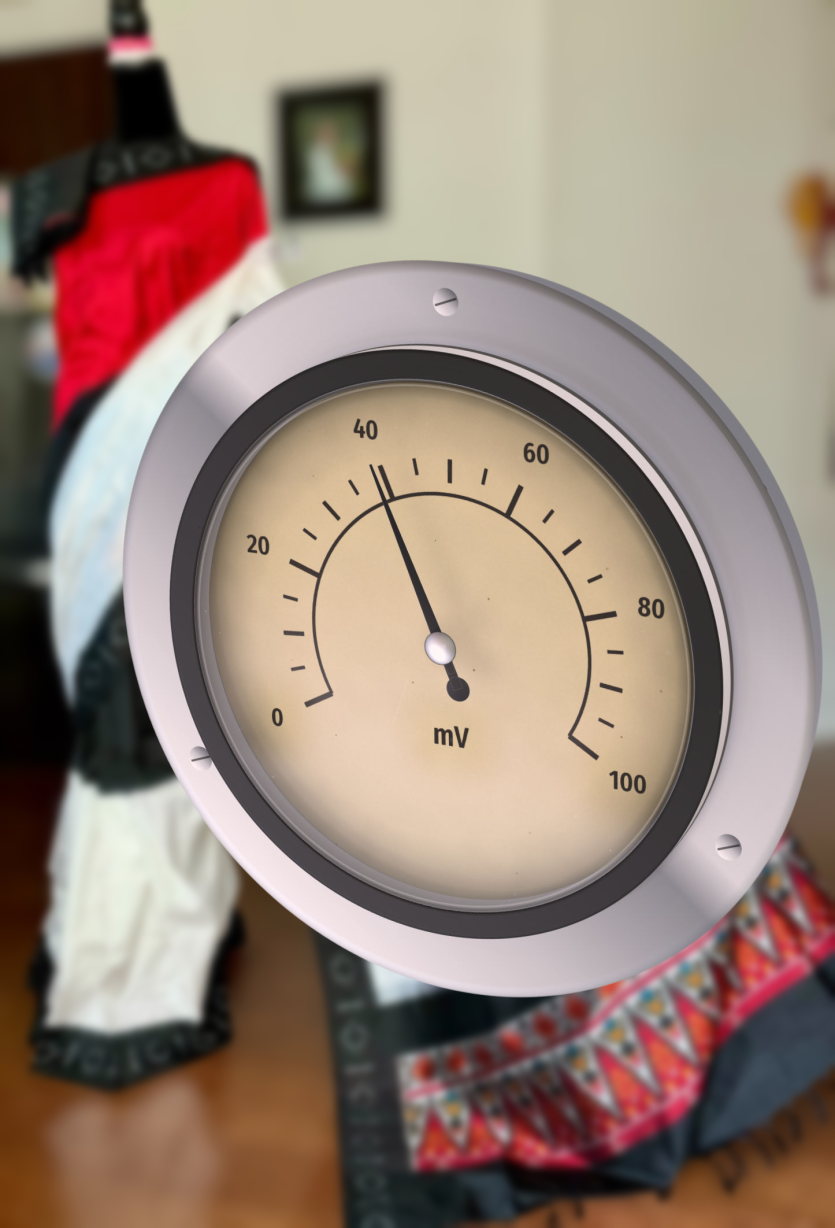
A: 40; mV
